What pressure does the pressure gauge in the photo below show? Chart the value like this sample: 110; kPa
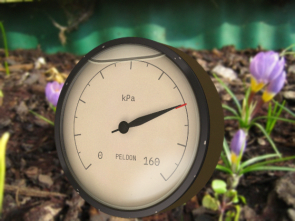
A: 120; kPa
